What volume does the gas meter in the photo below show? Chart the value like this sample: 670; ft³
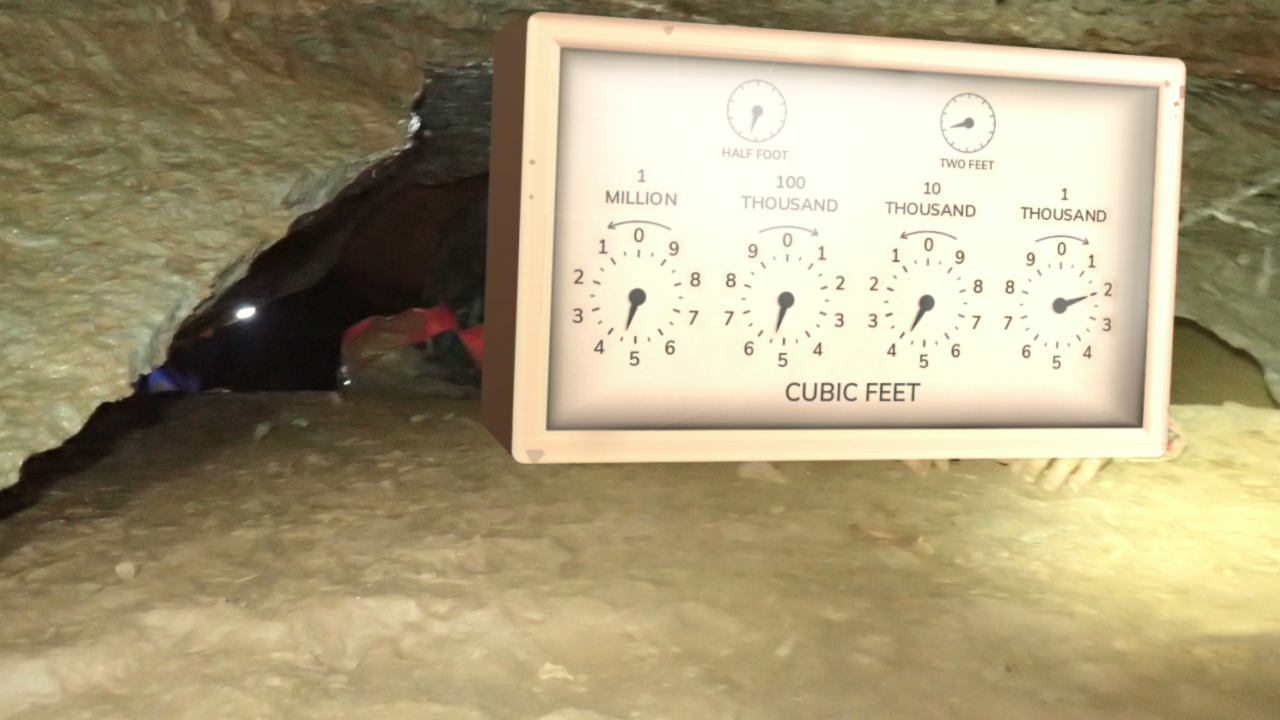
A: 454200; ft³
